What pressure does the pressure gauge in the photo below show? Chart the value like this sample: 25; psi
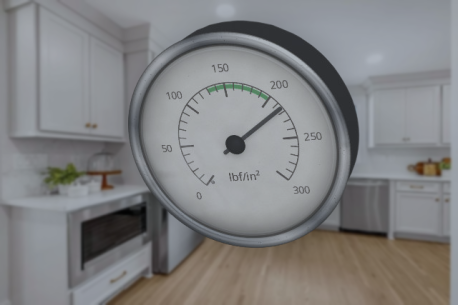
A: 215; psi
